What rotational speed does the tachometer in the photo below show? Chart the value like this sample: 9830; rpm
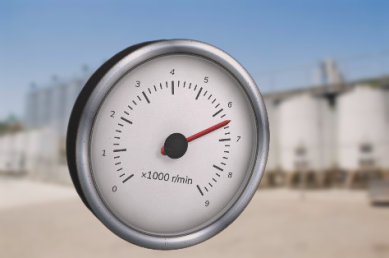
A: 6400; rpm
